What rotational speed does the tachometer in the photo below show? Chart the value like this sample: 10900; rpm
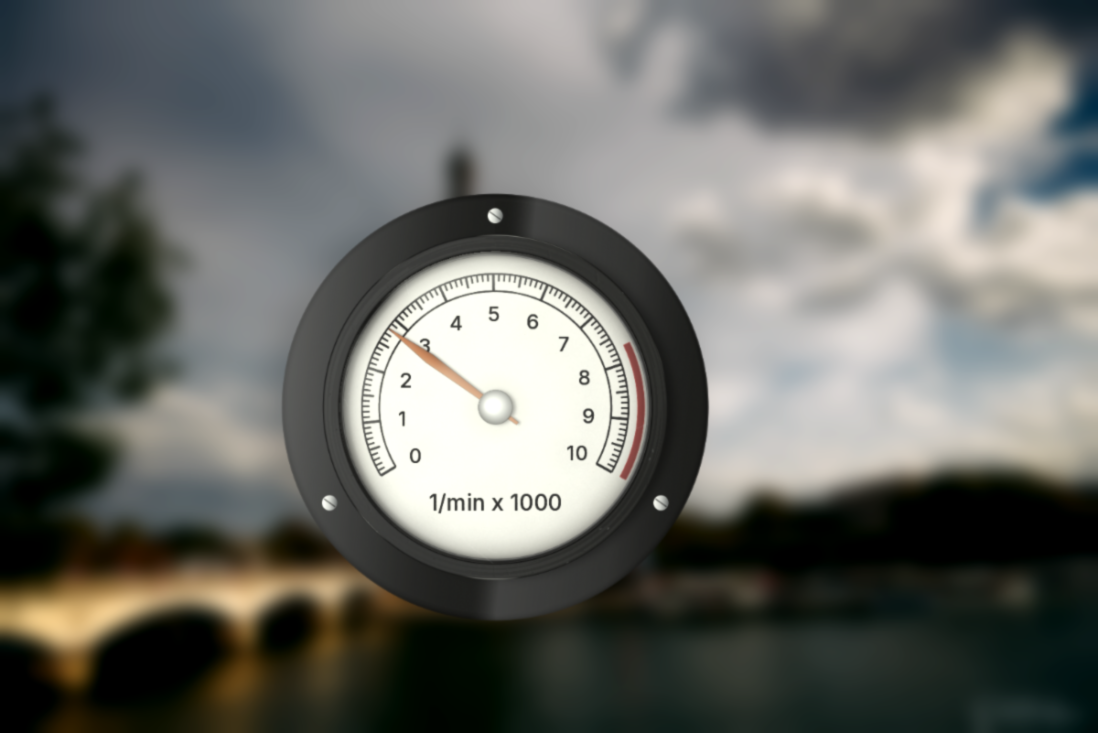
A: 2800; rpm
